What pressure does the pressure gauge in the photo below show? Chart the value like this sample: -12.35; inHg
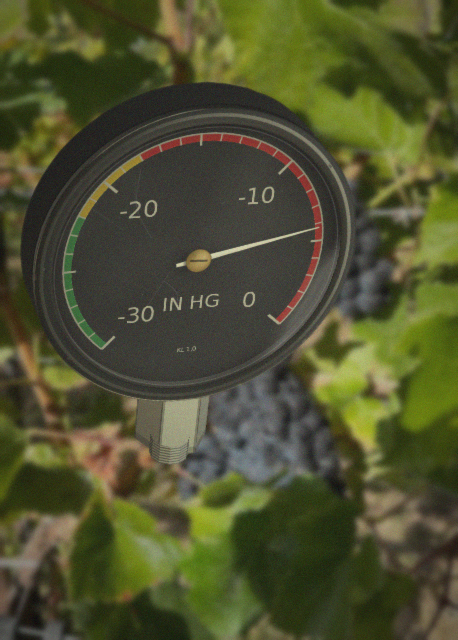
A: -6; inHg
